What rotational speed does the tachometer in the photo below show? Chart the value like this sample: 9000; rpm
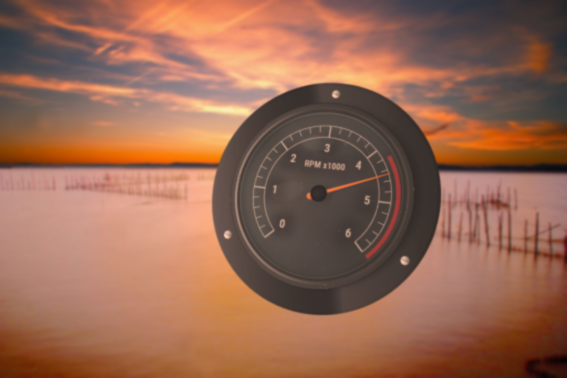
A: 4500; rpm
